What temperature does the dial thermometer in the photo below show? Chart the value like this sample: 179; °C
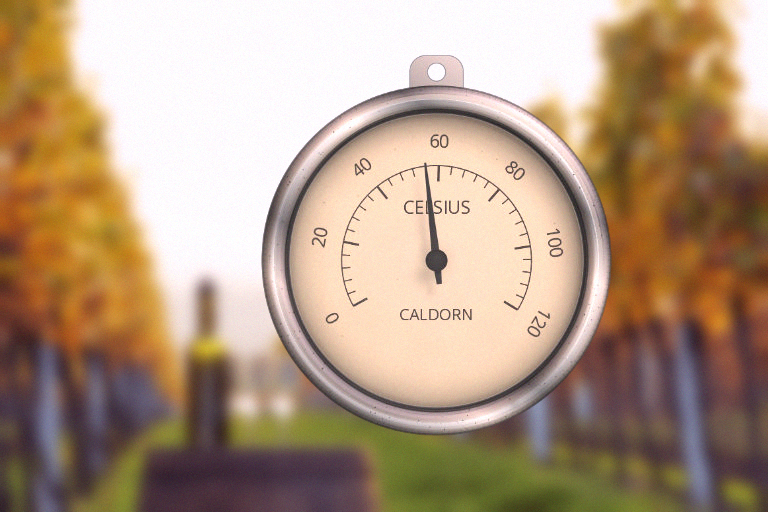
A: 56; °C
